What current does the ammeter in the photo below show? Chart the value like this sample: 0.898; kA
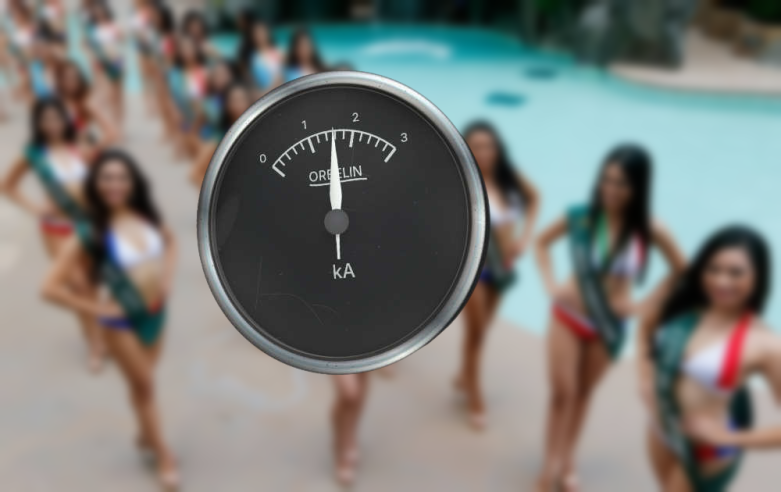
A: 1.6; kA
